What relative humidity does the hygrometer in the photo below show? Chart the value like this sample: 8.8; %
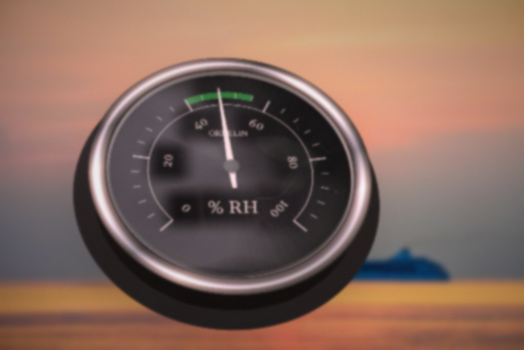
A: 48; %
